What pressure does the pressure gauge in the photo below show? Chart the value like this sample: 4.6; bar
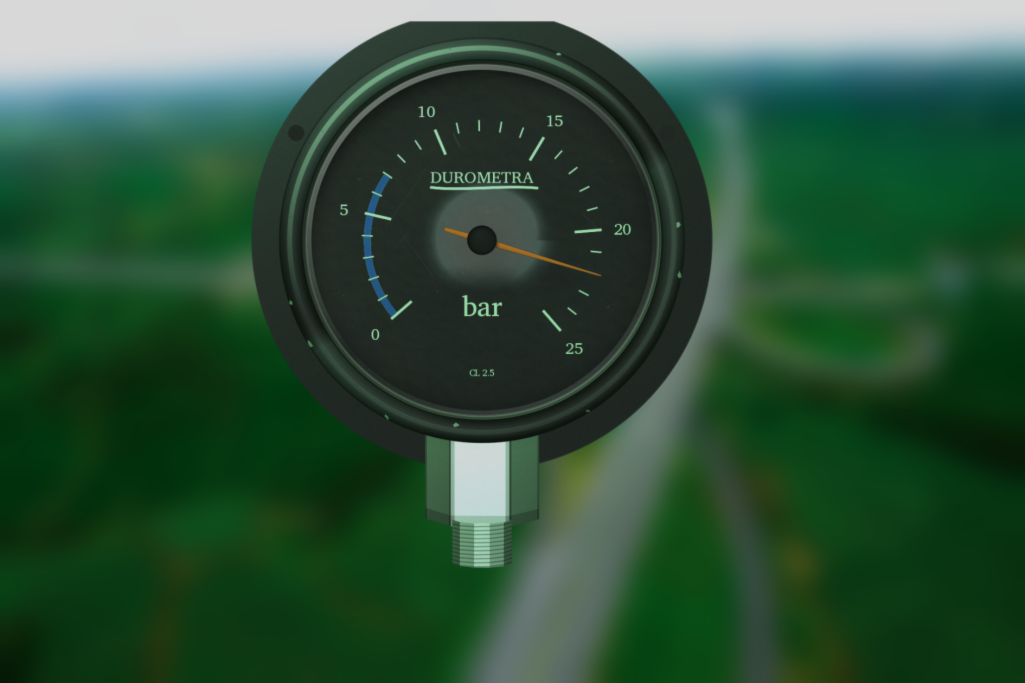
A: 22; bar
